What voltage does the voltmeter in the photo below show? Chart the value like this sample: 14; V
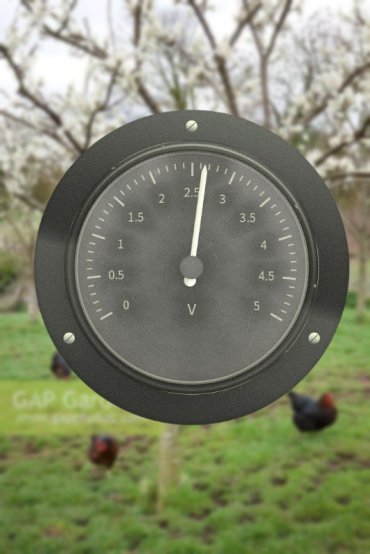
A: 2.65; V
